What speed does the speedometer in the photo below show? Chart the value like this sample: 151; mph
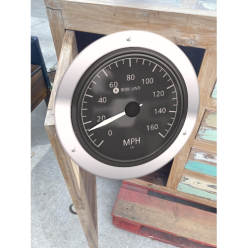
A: 15; mph
